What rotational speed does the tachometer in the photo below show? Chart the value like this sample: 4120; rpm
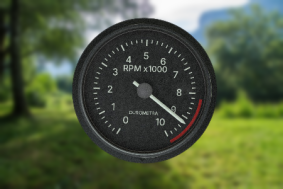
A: 9200; rpm
